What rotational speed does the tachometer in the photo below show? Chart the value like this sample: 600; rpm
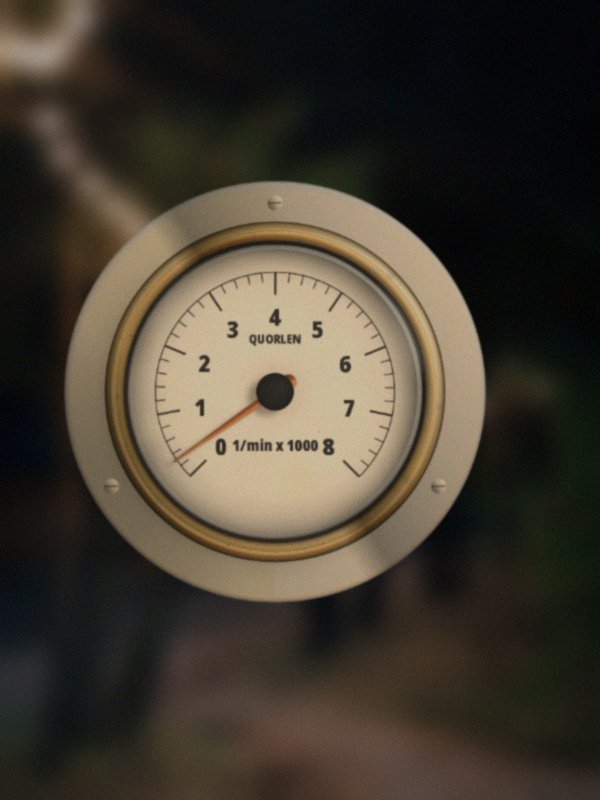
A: 300; rpm
